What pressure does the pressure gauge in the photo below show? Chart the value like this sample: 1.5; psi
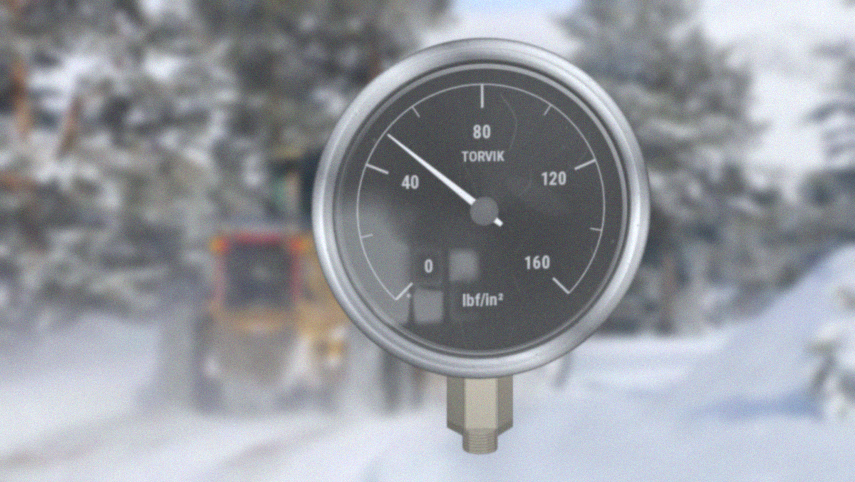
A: 50; psi
